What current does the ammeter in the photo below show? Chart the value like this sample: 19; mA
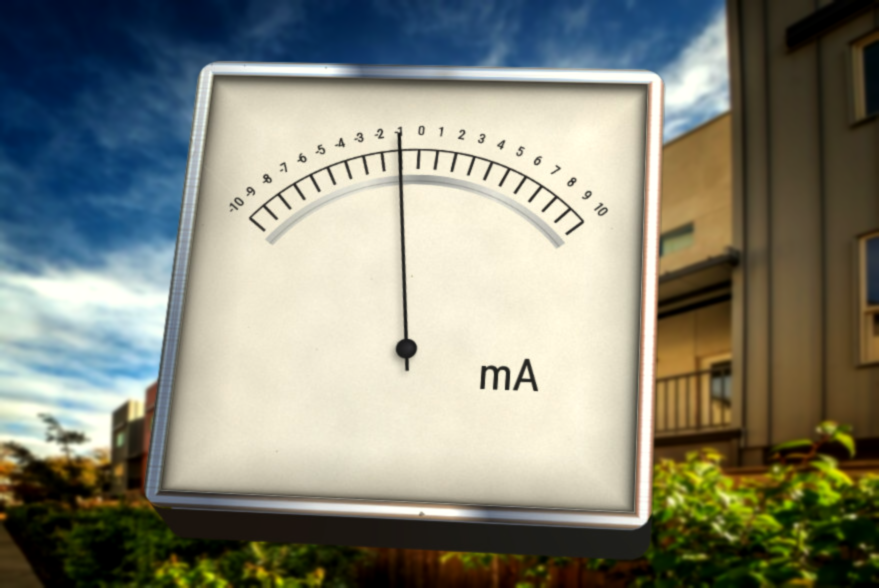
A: -1; mA
